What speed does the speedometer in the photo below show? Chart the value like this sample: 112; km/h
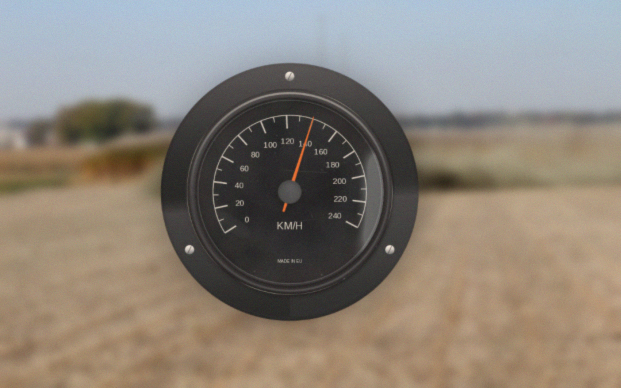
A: 140; km/h
